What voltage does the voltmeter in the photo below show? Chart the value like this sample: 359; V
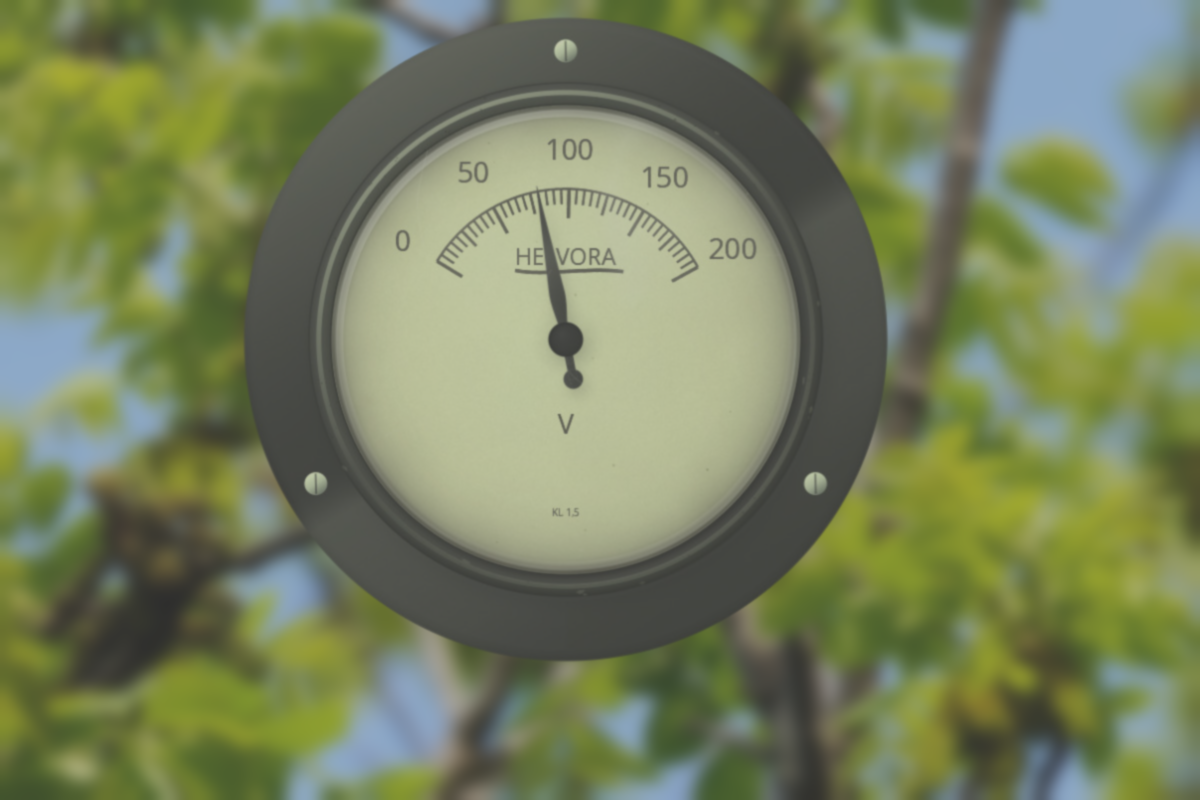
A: 80; V
